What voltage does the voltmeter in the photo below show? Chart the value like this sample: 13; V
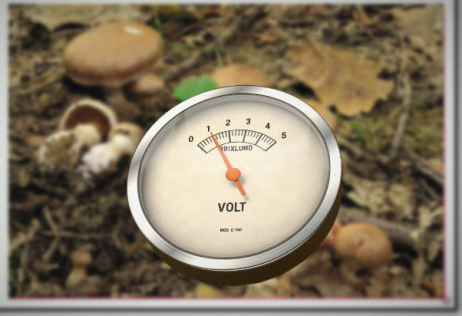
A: 1; V
